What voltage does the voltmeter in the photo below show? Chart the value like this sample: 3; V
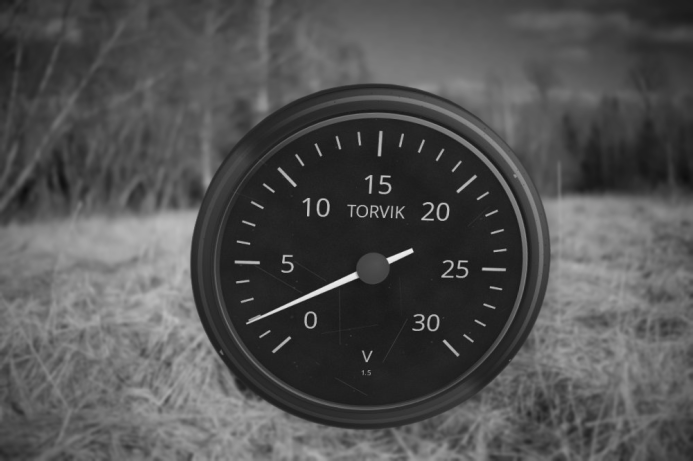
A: 2; V
